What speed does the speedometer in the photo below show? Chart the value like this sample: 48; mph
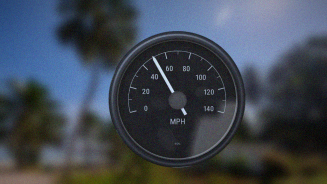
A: 50; mph
